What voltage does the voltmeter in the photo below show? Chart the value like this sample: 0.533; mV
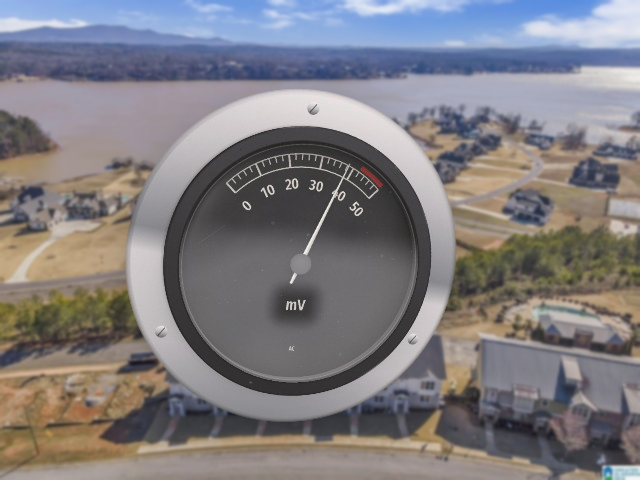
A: 38; mV
